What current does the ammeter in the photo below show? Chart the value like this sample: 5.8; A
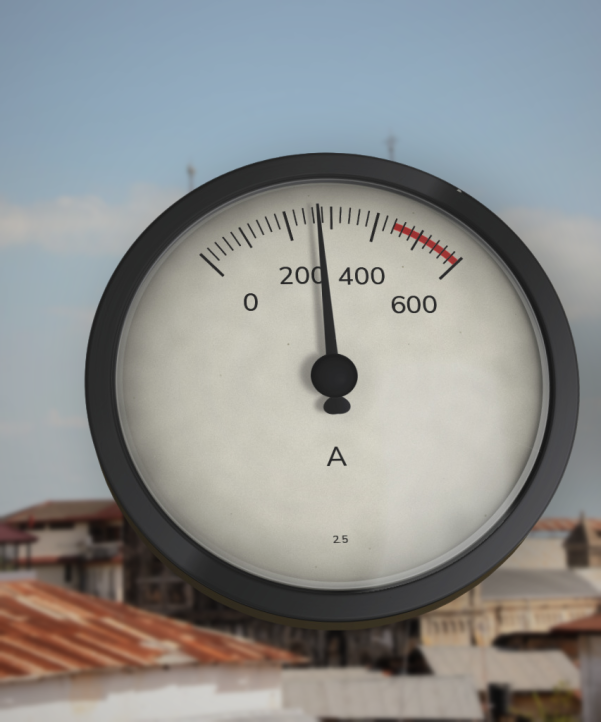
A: 270; A
